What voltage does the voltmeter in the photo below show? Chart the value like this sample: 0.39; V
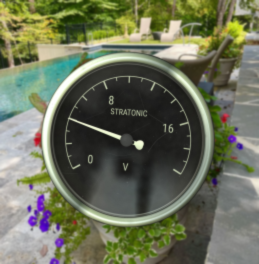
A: 4; V
